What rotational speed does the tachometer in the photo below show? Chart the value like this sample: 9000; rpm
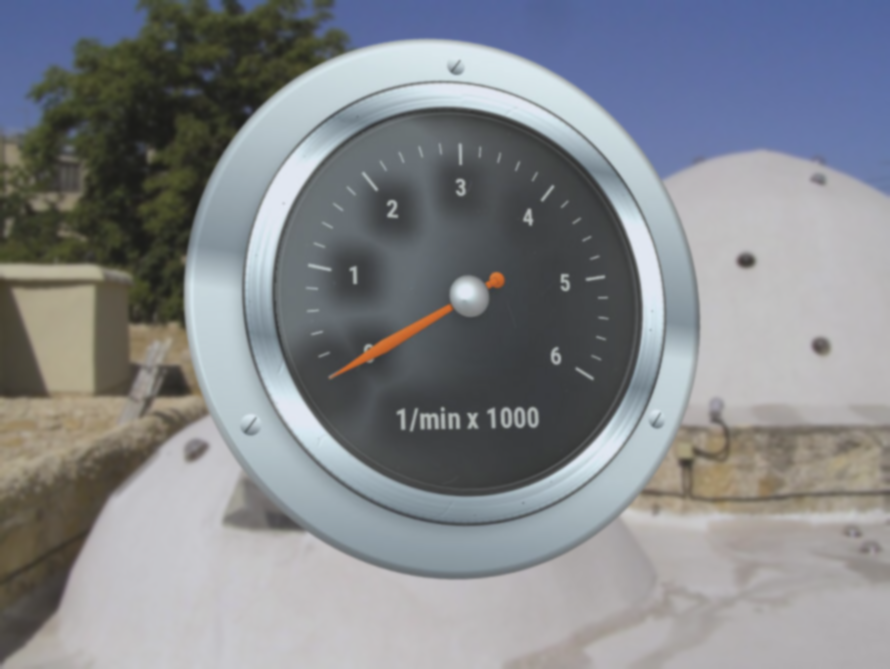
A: 0; rpm
